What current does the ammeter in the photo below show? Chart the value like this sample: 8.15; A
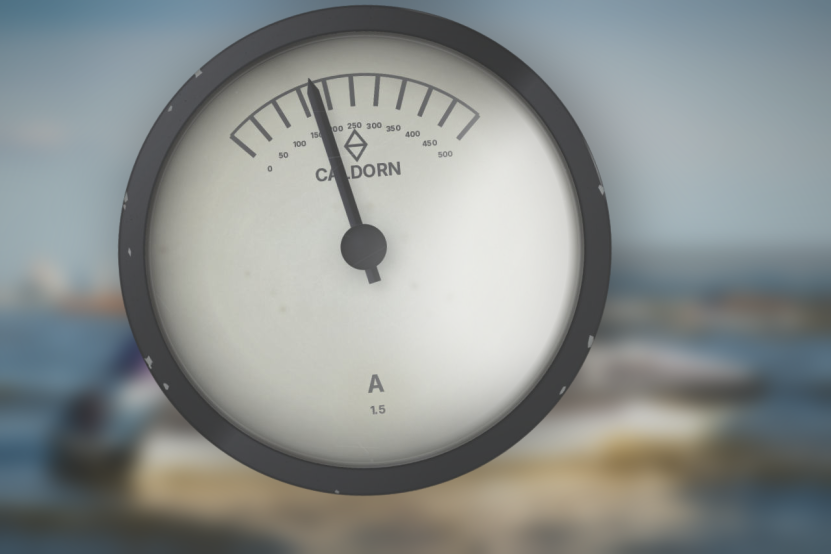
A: 175; A
